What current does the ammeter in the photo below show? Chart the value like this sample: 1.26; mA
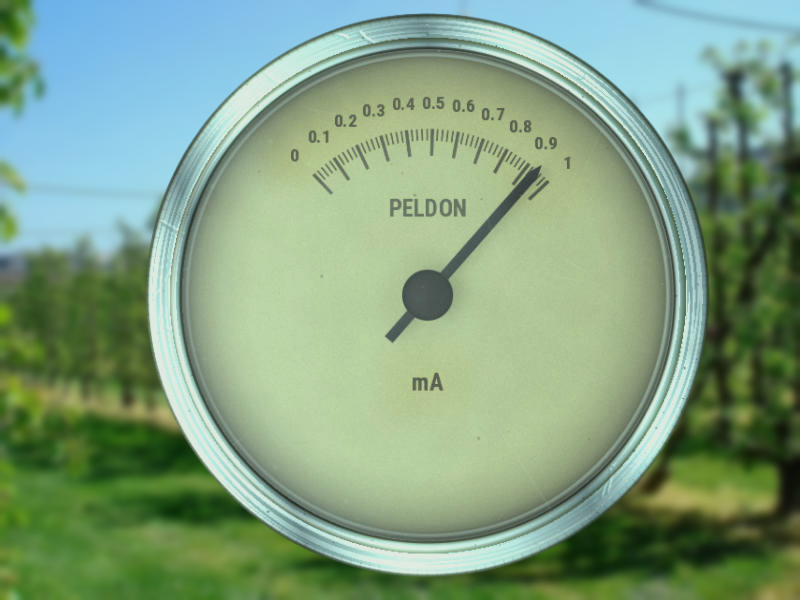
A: 0.94; mA
